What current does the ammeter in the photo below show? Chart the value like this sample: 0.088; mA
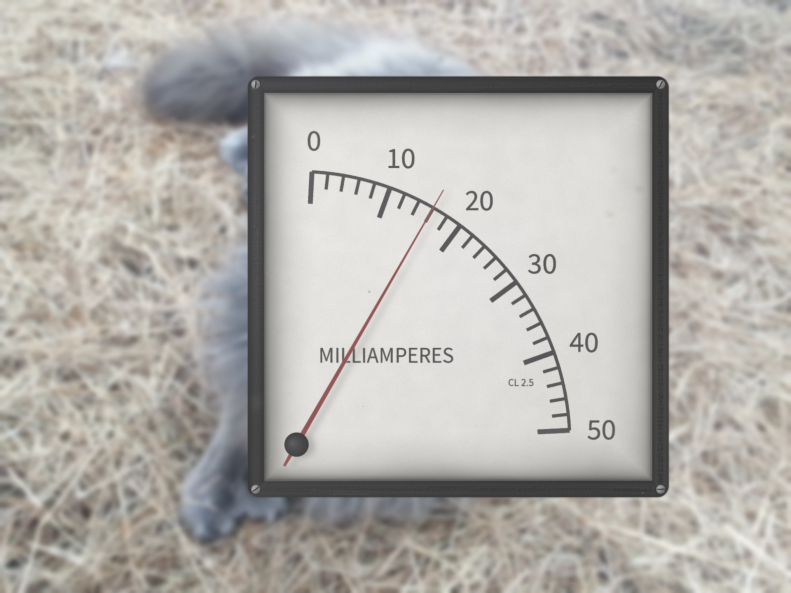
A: 16; mA
